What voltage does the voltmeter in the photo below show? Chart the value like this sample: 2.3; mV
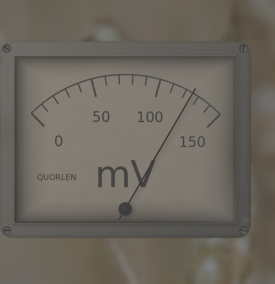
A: 125; mV
